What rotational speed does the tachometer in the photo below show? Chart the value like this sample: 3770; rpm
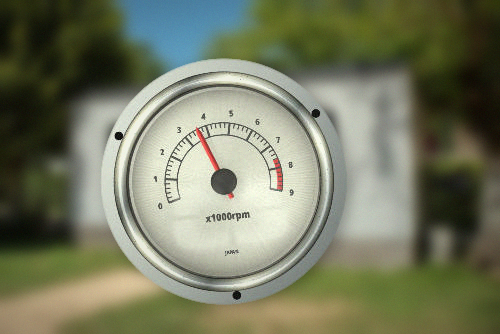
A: 3600; rpm
